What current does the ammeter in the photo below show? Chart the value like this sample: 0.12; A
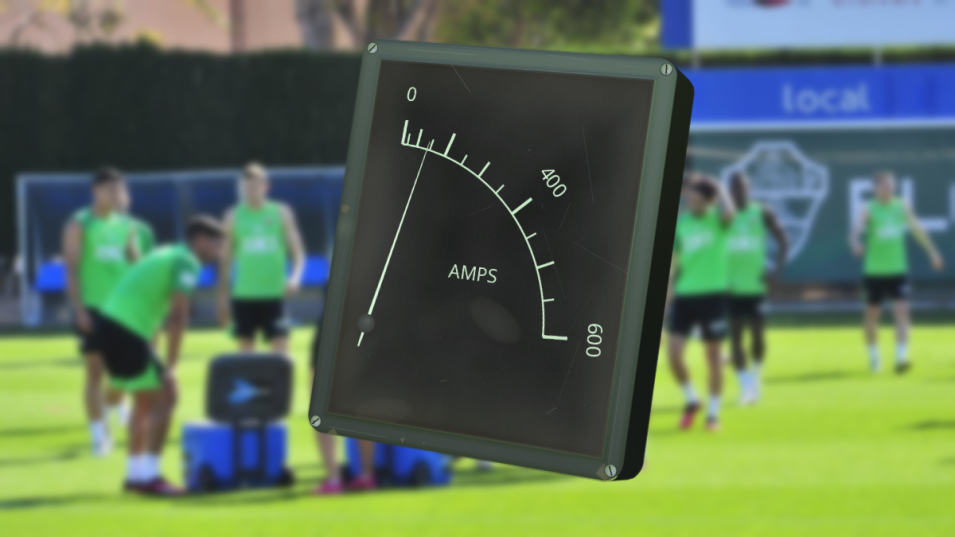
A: 150; A
